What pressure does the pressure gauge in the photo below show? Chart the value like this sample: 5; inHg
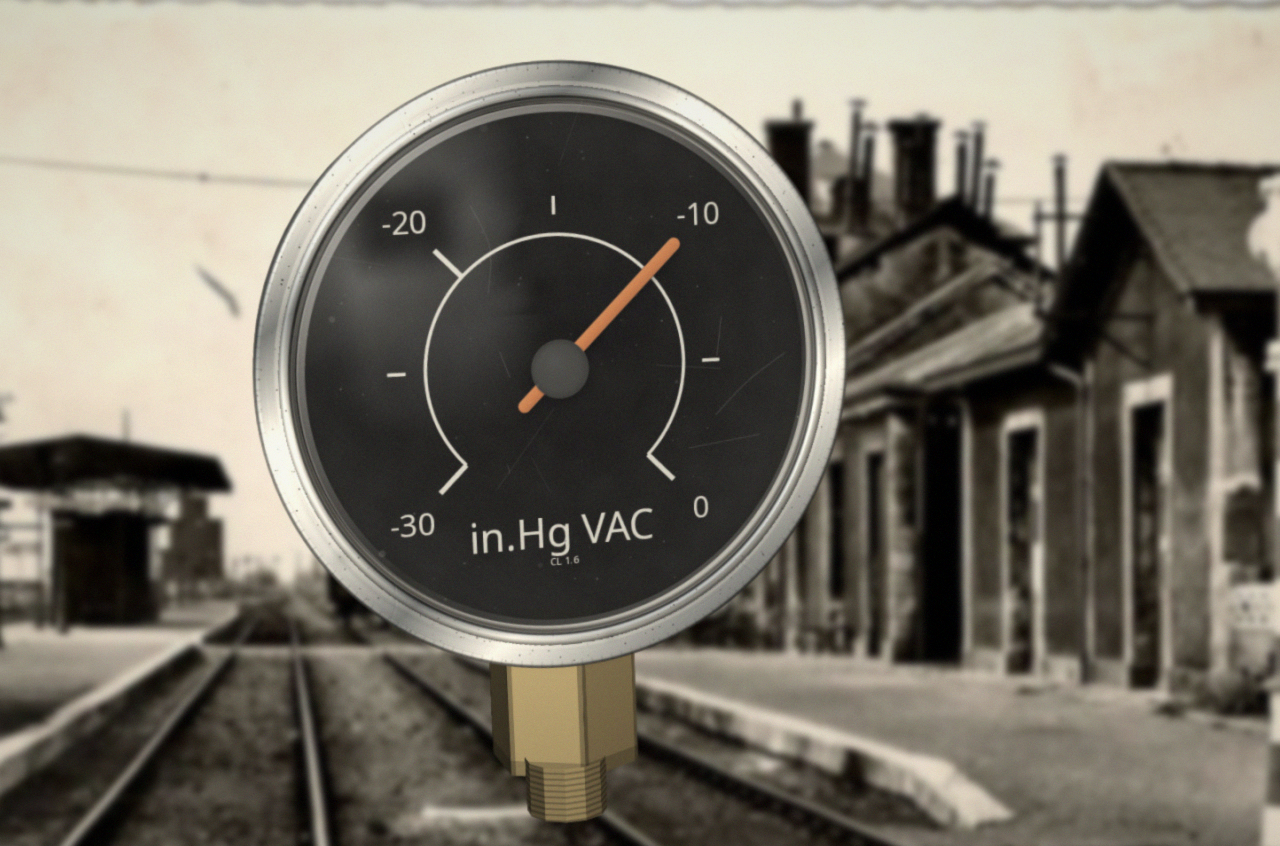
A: -10; inHg
